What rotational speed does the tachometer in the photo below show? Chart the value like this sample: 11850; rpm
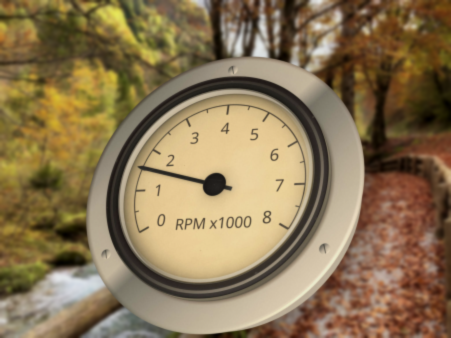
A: 1500; rpm
